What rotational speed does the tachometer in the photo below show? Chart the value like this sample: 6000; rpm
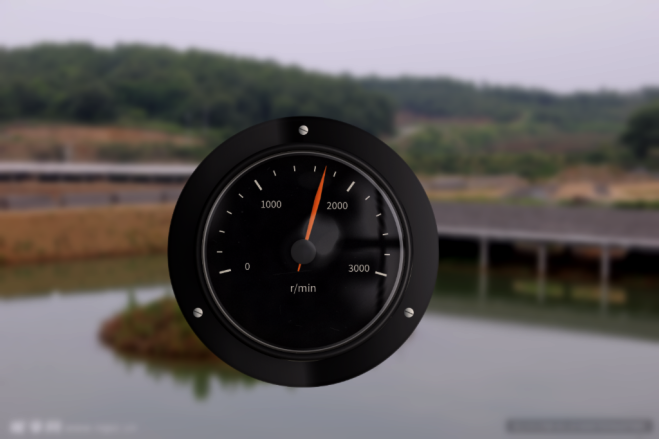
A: 1700; rpm
